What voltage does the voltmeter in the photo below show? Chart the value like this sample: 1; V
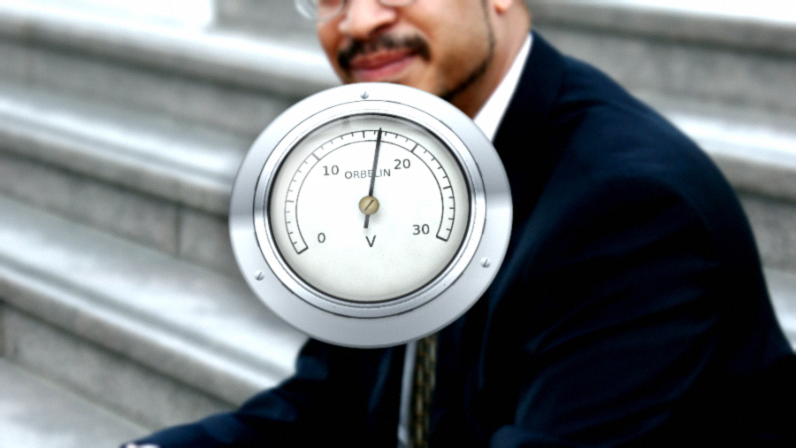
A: 16.5; V
